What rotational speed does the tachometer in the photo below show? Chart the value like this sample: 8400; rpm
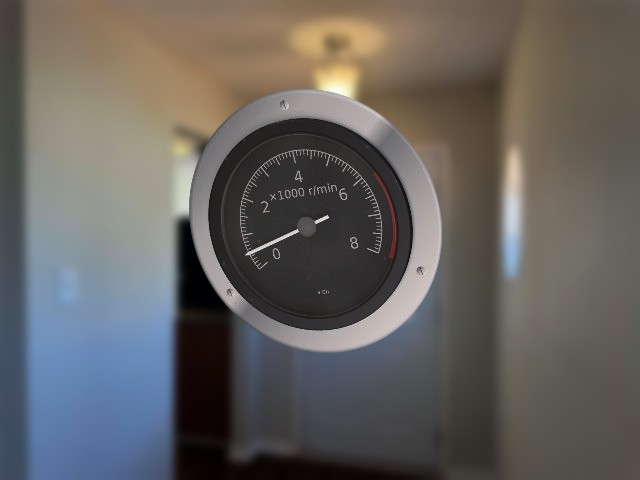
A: 500; rpm
